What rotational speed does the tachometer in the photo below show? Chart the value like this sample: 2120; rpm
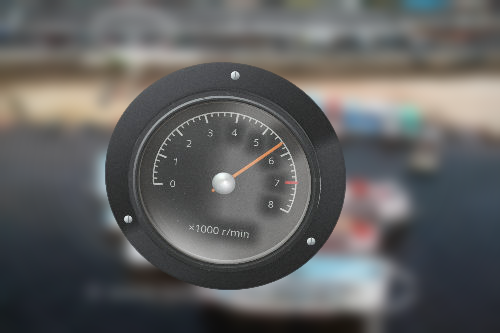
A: 5600; rpm
